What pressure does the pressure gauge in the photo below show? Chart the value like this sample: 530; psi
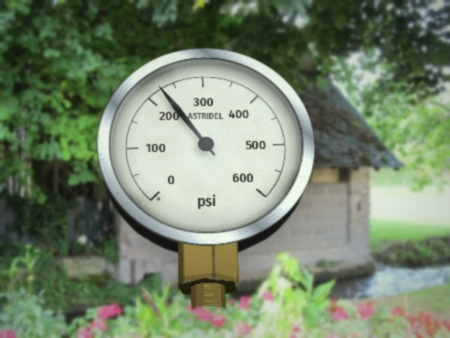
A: 225; psi
